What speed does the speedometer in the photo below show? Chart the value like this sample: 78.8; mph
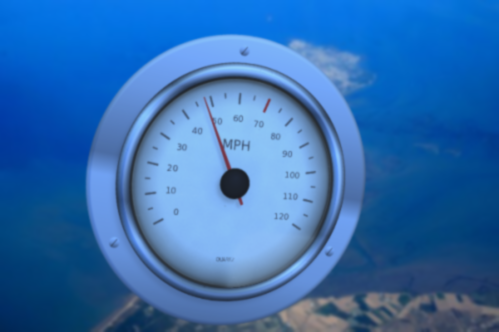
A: 47.5; mph
